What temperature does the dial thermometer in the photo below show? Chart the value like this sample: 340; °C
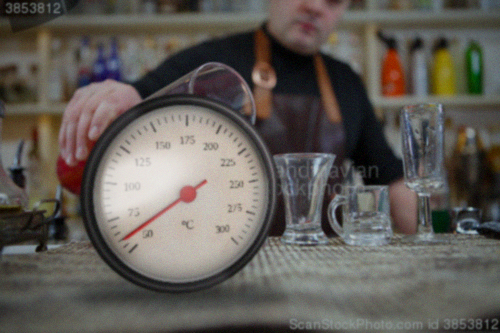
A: 60; °C
